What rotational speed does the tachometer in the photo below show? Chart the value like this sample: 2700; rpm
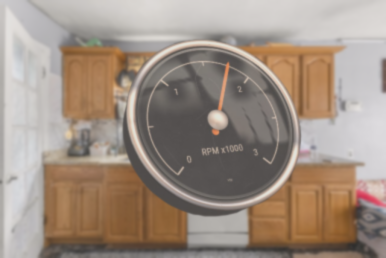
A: 1750; rpm
